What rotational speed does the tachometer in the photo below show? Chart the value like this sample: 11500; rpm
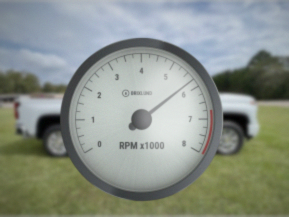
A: 5750; rpm
